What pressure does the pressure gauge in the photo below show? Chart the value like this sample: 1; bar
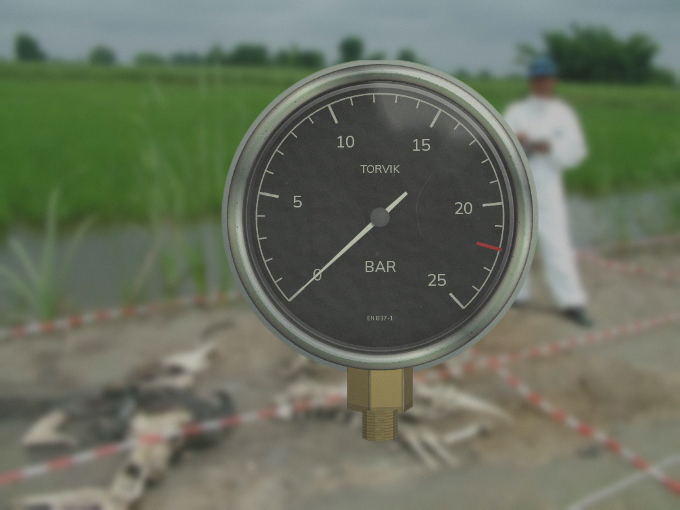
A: 0; bar
